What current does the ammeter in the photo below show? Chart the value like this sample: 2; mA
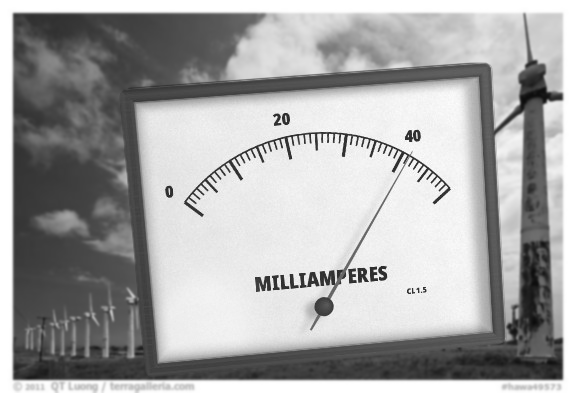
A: 41; mA
